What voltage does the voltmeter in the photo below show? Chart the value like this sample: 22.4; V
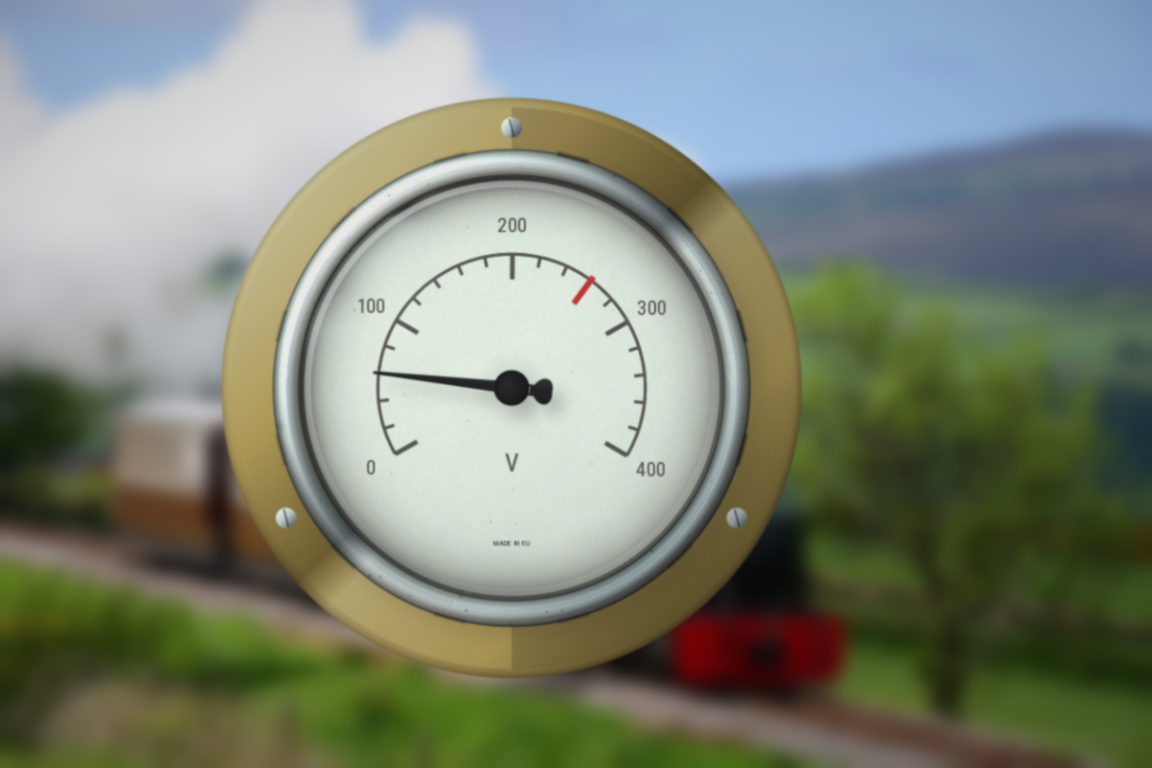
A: 60; V
